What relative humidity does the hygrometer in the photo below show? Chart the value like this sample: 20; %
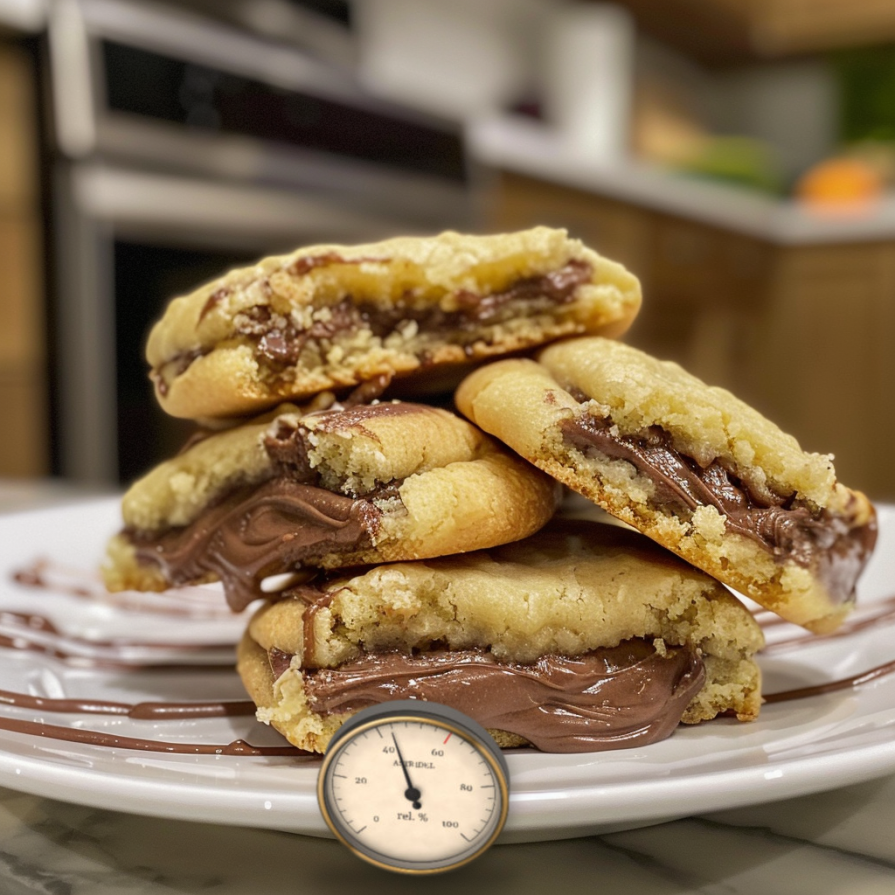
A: 44; %
